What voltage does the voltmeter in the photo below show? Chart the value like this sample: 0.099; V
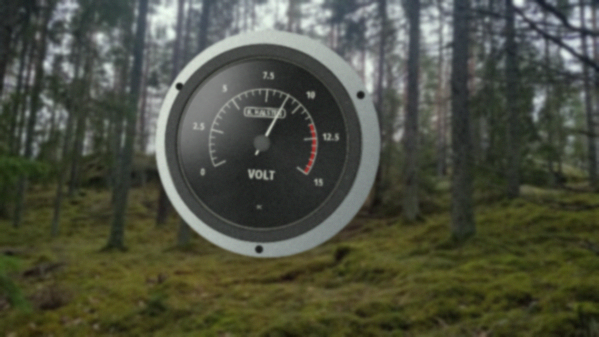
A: 9; V
